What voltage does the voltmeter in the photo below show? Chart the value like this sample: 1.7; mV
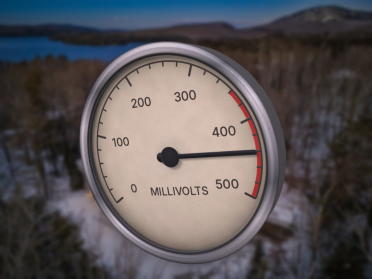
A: 440; mV
